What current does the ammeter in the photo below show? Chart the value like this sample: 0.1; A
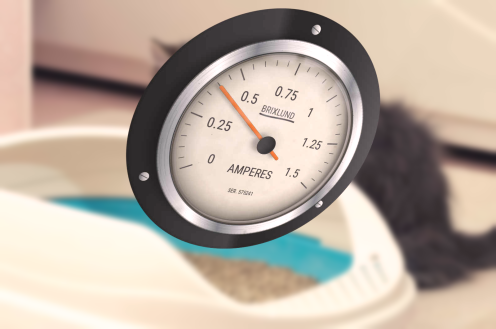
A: 0.4; A
